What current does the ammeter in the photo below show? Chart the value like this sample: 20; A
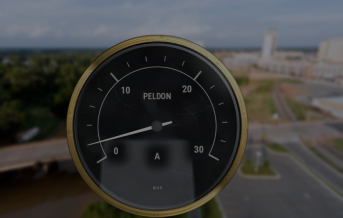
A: 2; A
